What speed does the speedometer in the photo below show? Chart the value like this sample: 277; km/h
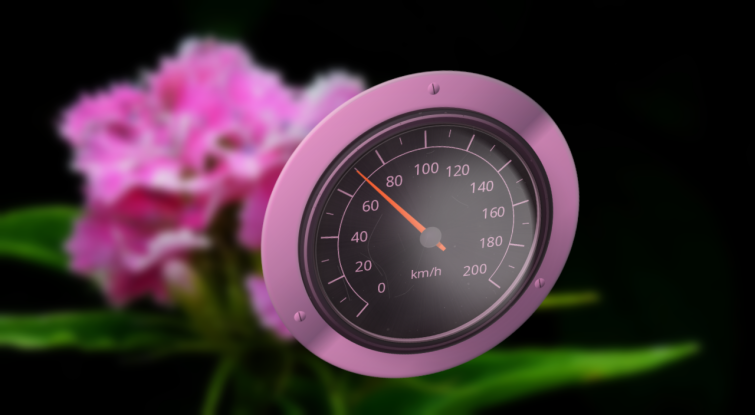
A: 70; km/h
